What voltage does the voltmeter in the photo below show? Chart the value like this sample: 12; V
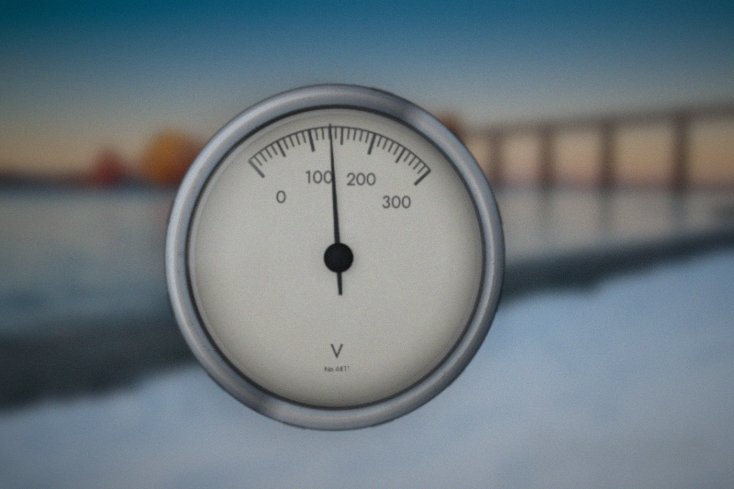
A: 130; V
